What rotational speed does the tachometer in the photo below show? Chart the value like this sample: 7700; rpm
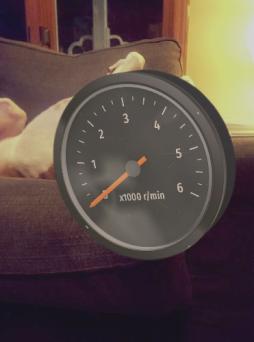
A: 0; rpm
